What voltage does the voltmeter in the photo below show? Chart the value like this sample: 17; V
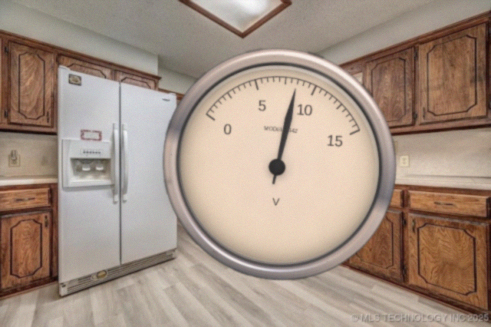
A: 8.5; V
